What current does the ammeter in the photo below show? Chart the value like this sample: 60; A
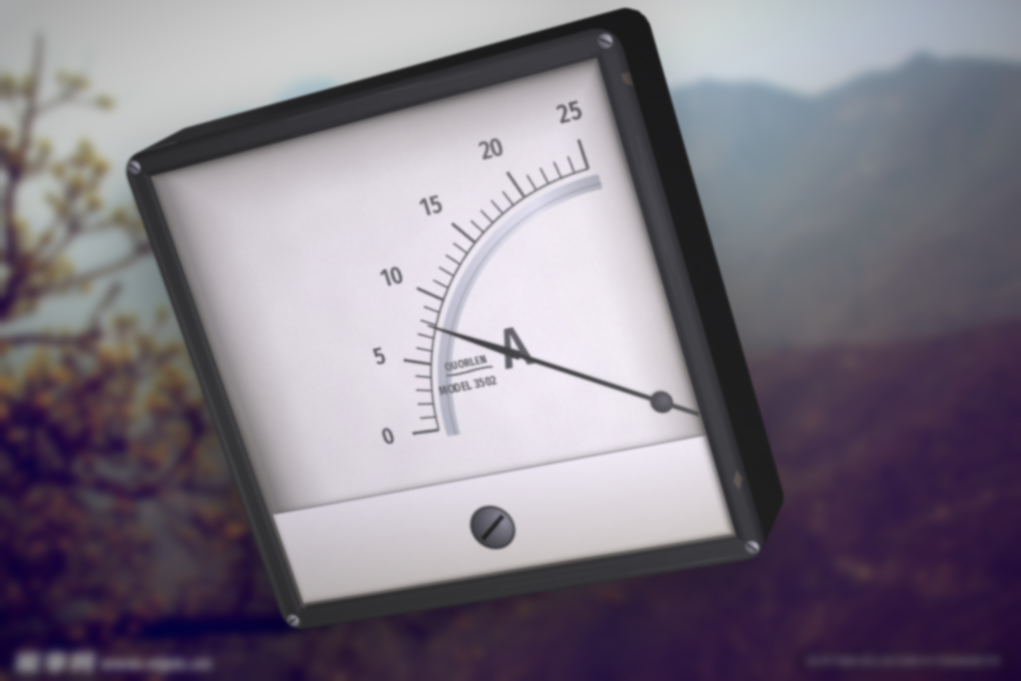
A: 8; A
